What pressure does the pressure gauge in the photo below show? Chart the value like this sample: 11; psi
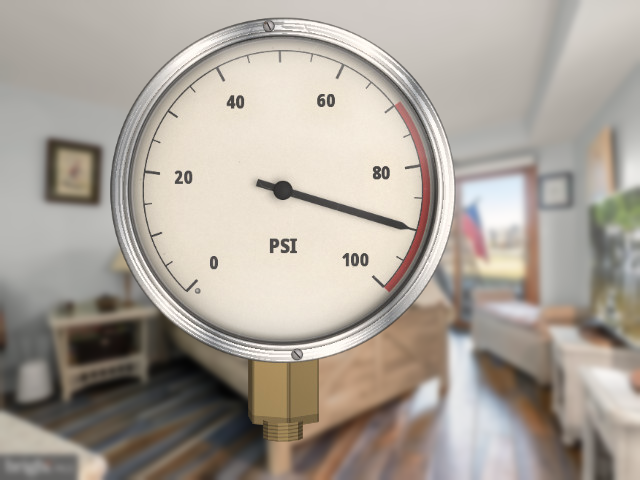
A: 90; psi
